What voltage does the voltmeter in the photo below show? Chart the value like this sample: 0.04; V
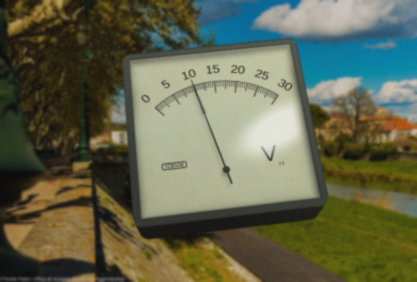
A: 10; V
